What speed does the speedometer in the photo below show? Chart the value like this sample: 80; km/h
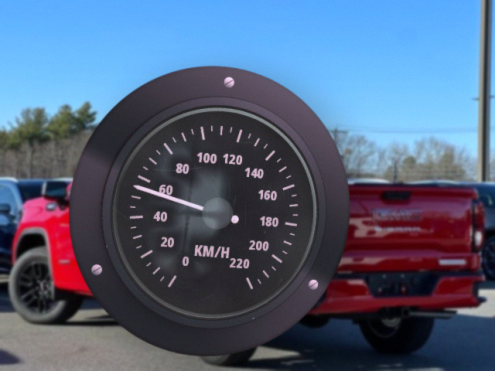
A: 55; km/h
